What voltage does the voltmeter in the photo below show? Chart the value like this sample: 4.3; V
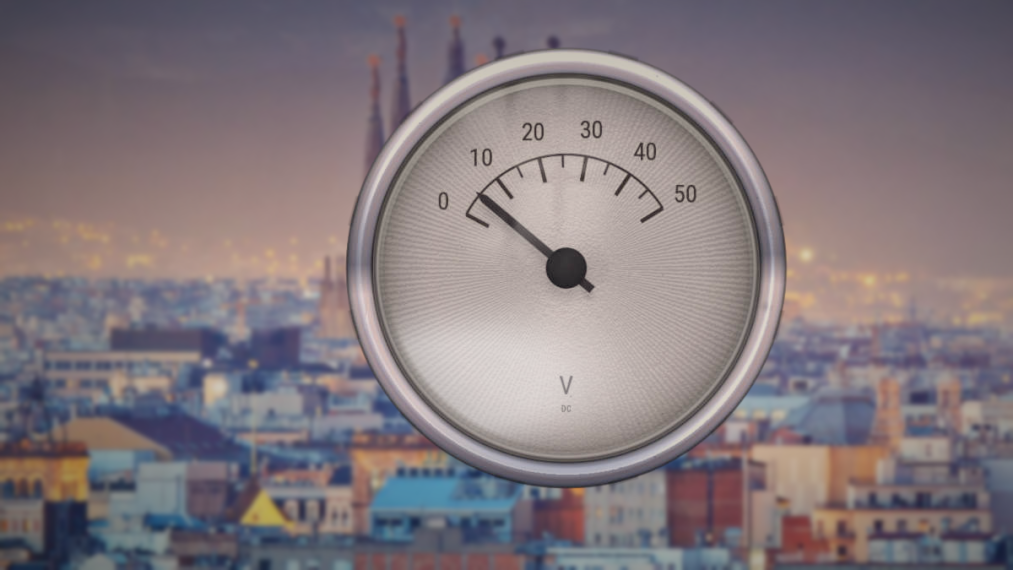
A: 5; V
